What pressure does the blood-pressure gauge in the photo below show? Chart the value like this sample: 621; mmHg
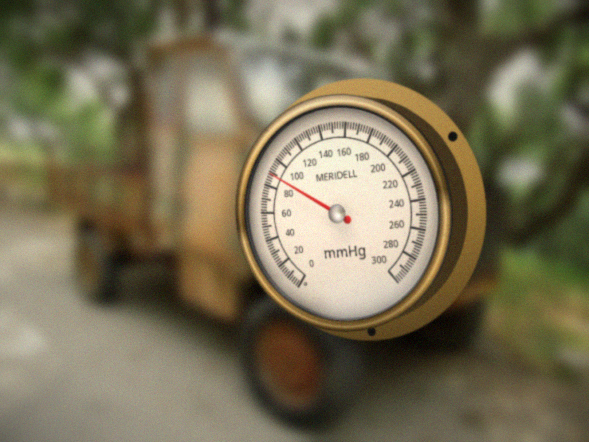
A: 90; mmHg
